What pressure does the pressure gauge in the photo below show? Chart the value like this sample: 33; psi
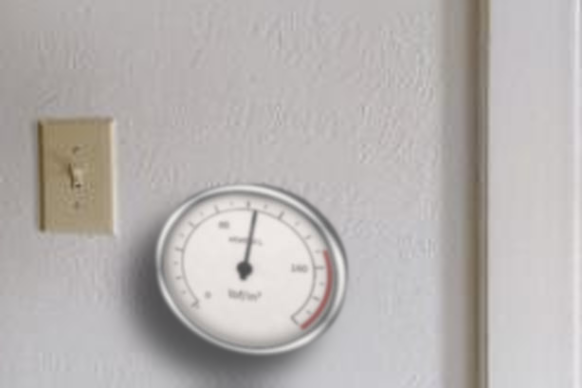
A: 105; psi
